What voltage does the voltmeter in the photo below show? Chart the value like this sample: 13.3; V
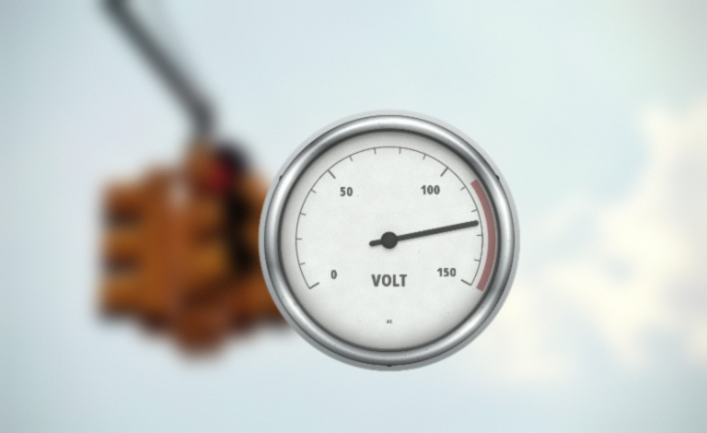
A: 125; V
